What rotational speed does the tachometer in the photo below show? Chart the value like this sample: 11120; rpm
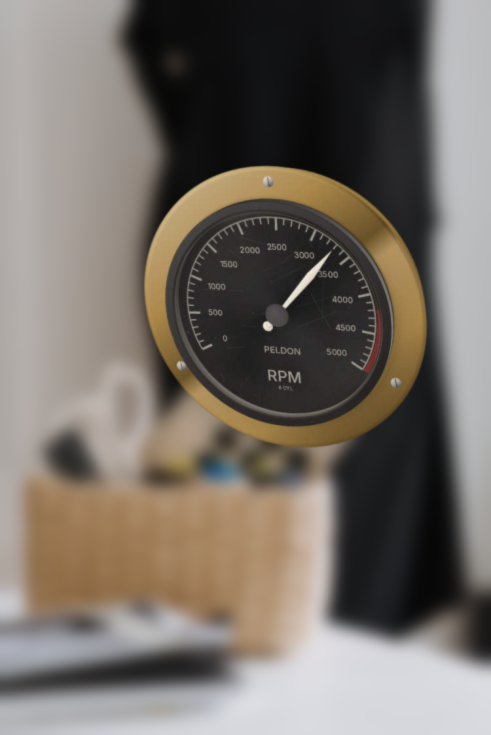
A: 3300; rpm
